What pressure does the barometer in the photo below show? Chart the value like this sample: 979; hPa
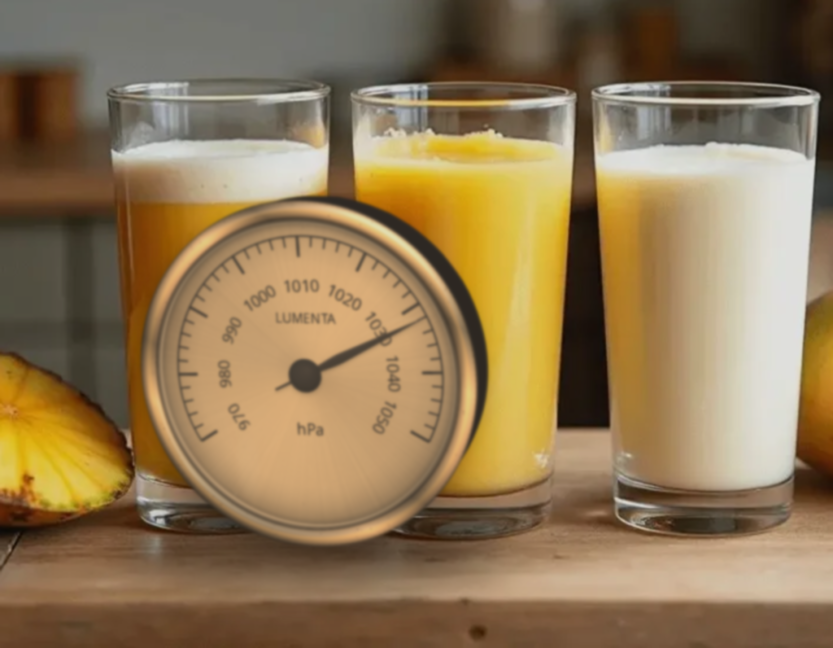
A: 1032; hPa
